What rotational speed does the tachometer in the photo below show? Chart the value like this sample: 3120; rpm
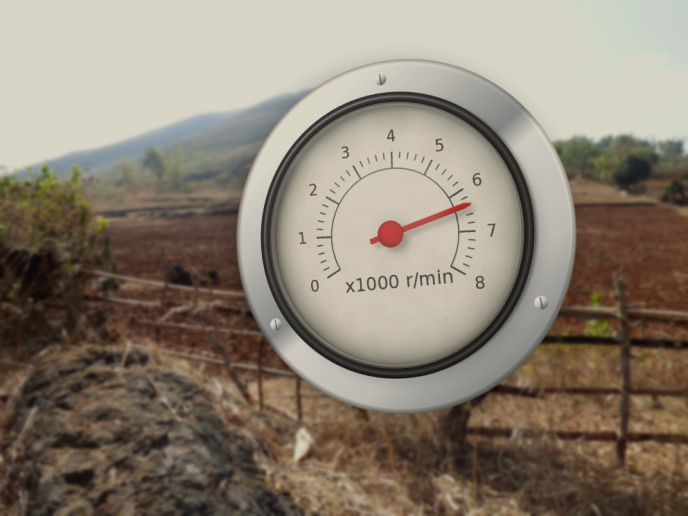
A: 6400; rpm
